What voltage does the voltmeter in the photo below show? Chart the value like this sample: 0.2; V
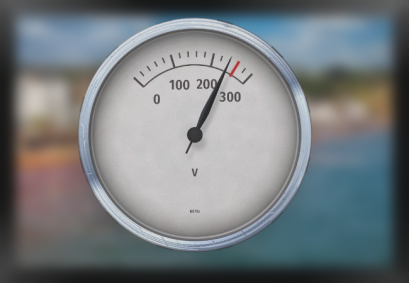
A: 240; V
